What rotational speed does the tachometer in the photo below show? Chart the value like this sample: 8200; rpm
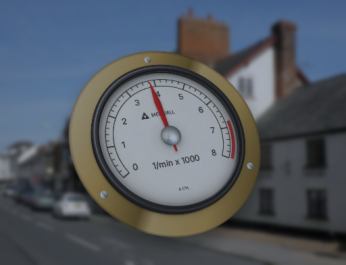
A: 3800; rpm
